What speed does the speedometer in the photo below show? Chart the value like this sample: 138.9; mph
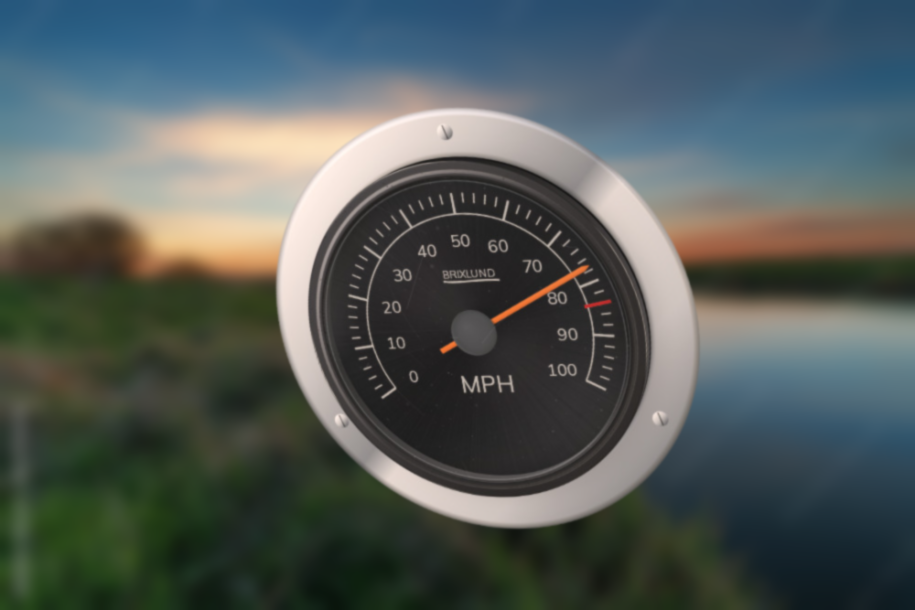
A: 77; mph
